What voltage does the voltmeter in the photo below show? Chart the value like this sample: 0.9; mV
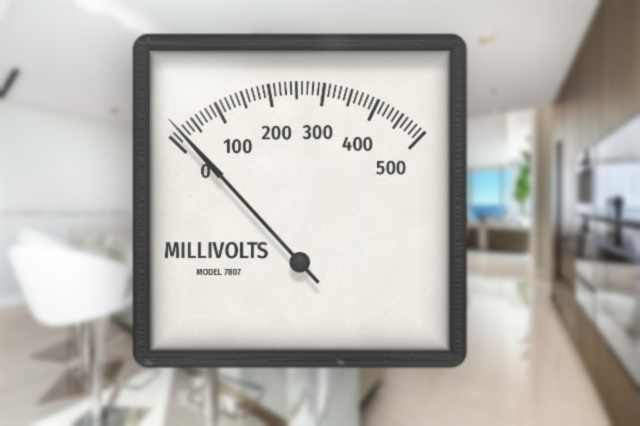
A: 20; mV
